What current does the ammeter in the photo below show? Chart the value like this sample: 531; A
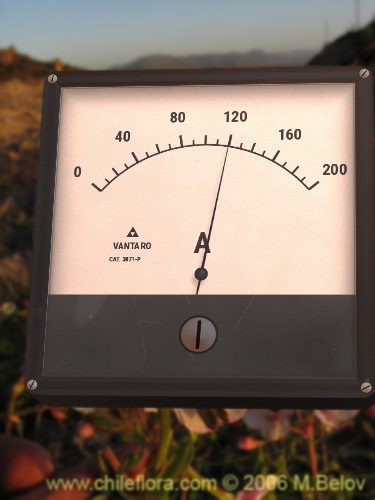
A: 120; A
